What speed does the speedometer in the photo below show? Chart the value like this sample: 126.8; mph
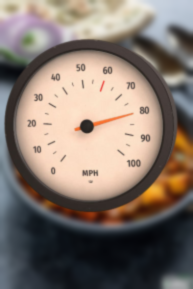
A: 80; mph
